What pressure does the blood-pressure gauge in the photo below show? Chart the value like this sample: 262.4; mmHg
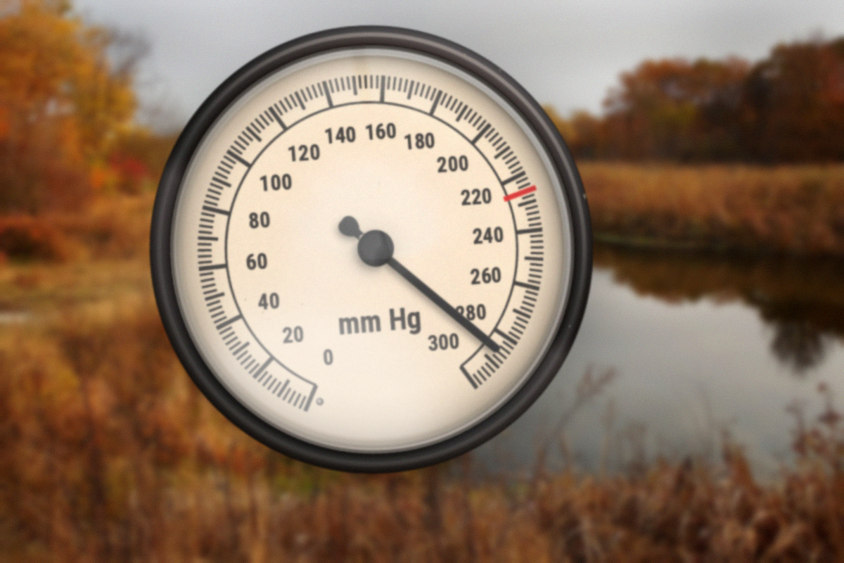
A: 286; mmHg
